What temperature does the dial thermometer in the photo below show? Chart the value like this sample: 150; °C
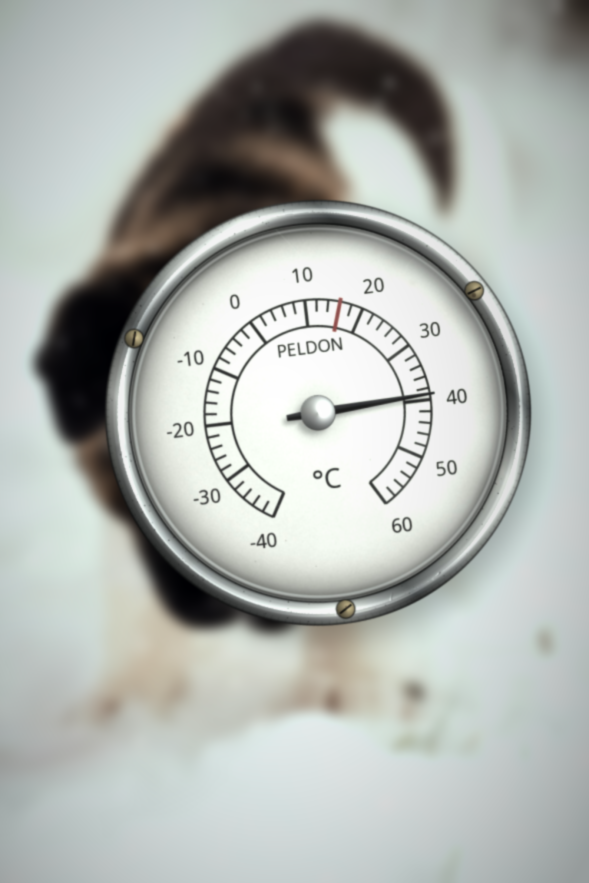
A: 39; °C
